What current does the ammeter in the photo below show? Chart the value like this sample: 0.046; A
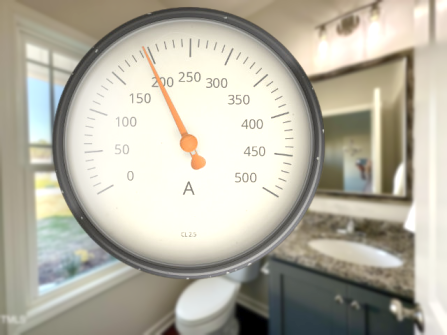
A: 195; A
